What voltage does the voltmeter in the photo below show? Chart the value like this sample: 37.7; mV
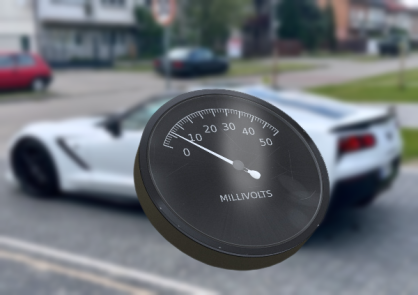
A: 5; mV
